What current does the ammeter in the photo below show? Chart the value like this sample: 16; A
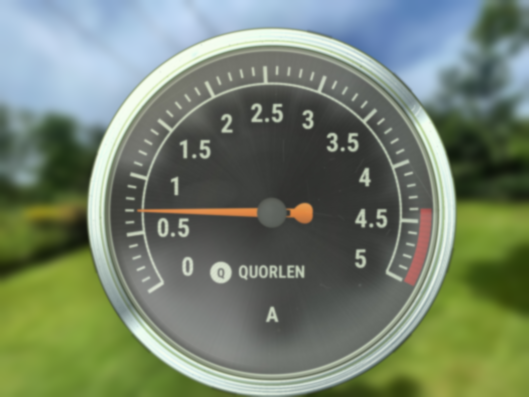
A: 0.7; A
